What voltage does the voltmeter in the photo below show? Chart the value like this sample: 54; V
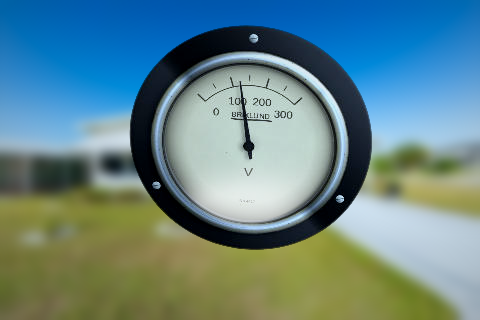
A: 125; V
